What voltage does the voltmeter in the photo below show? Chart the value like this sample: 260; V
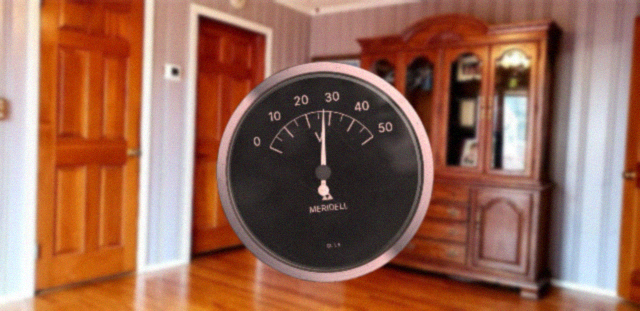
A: 27.5; V
